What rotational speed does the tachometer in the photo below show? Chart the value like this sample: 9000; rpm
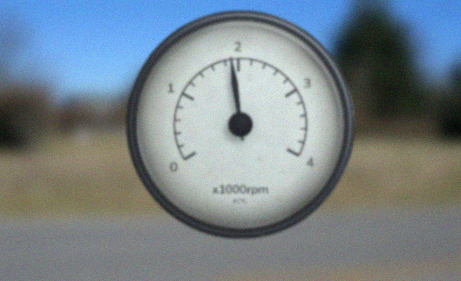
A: 1900; rpm
